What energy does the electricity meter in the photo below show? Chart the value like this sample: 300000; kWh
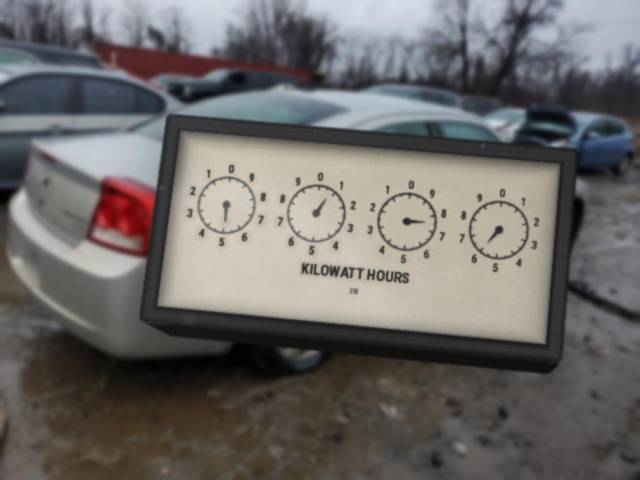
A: 5076; kWh
